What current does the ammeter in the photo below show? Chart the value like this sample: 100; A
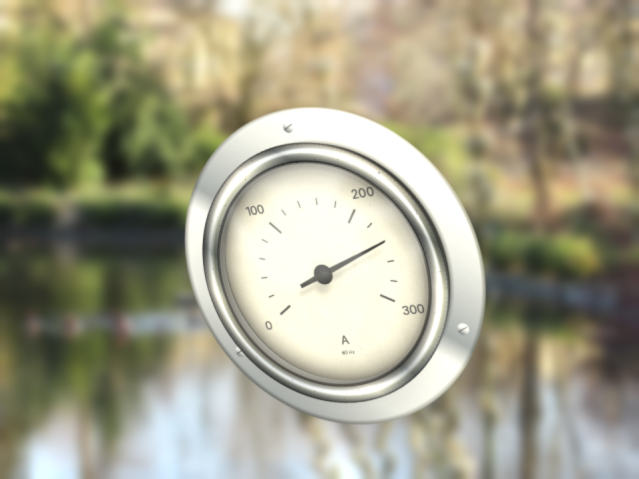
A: 240; A
